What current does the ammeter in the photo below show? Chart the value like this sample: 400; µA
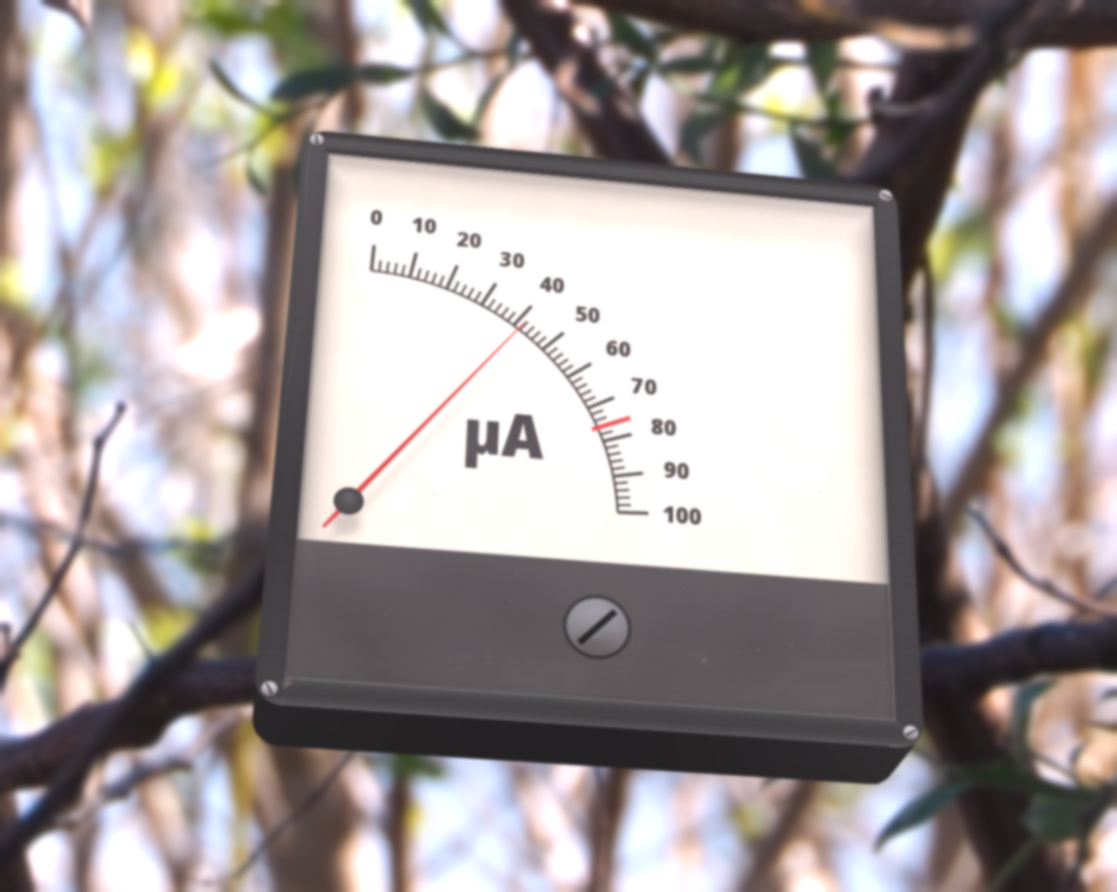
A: 42; µA
